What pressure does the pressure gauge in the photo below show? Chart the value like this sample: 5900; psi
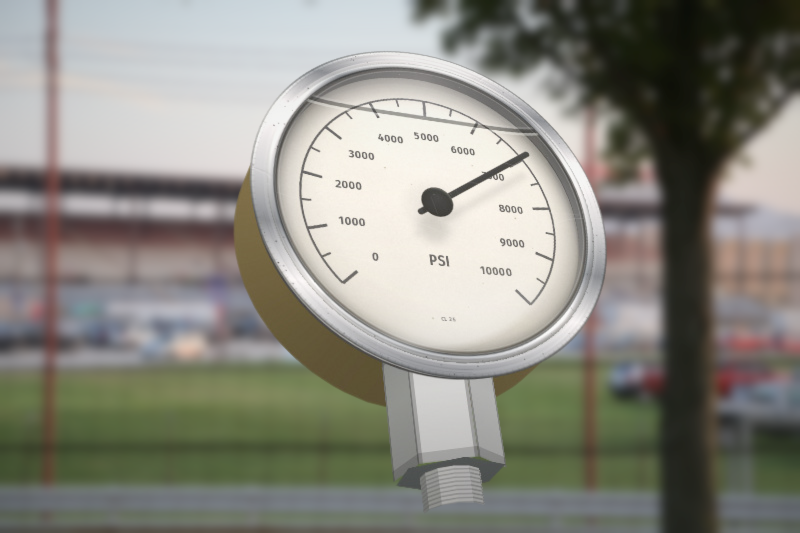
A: 7000; psi
